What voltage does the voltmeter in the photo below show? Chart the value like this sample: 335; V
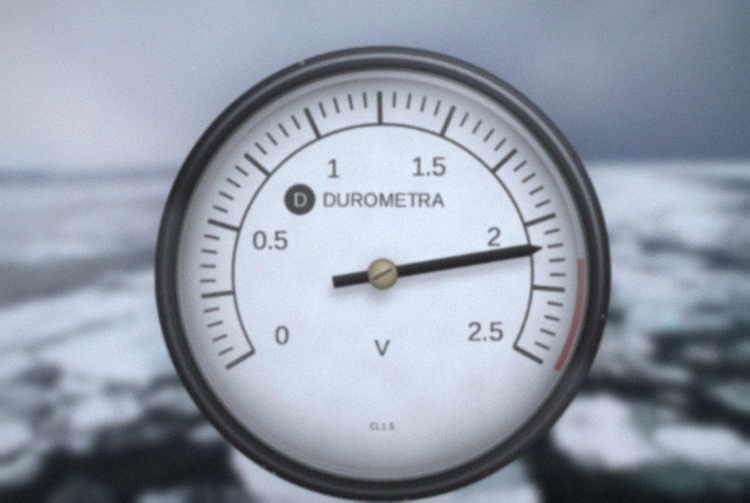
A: 2.1; V
